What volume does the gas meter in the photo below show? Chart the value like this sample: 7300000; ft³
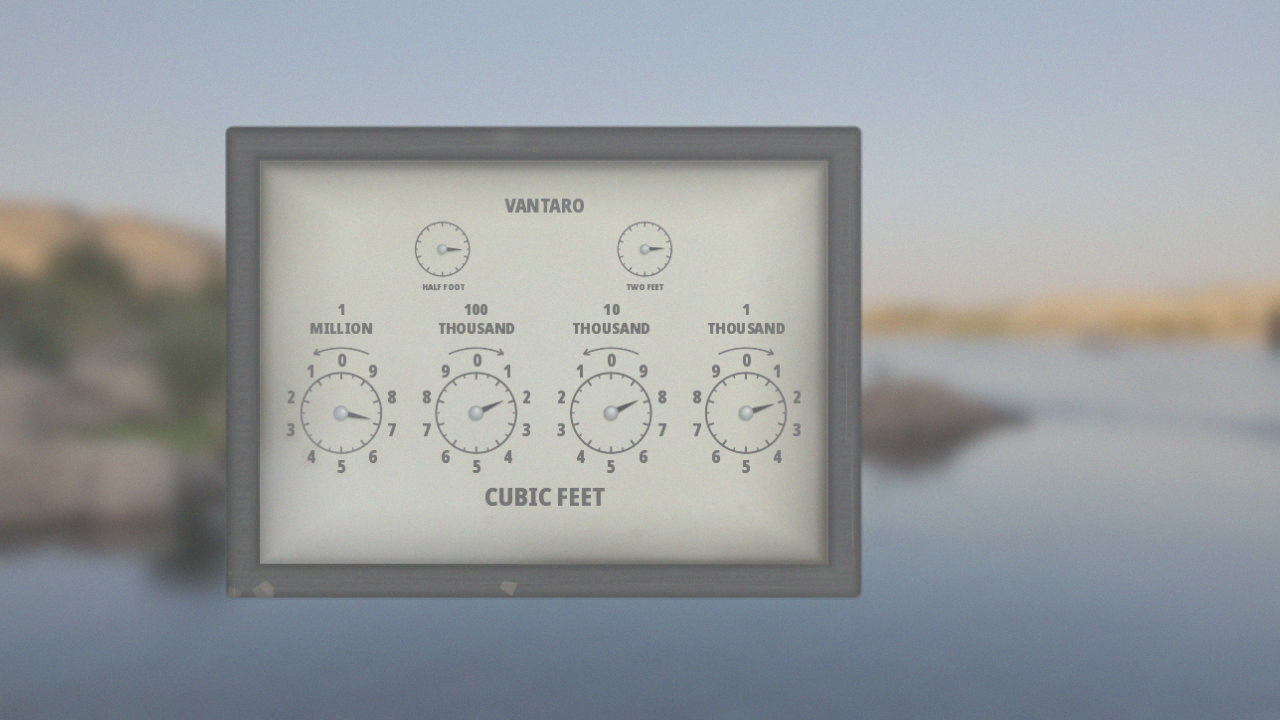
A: 718200; ft³
